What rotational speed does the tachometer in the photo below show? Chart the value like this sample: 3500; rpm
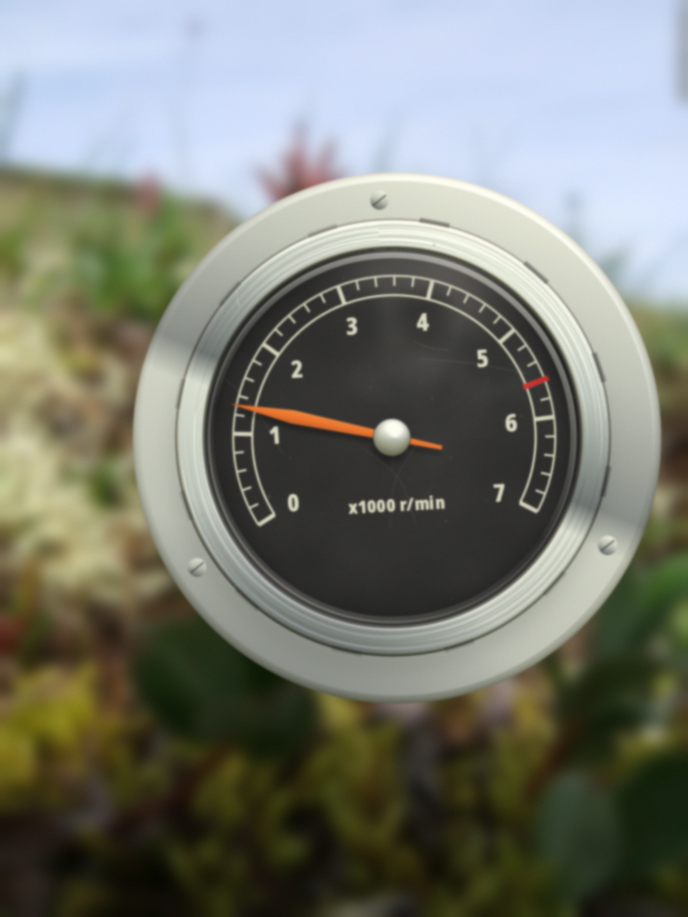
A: 1300; rpm
